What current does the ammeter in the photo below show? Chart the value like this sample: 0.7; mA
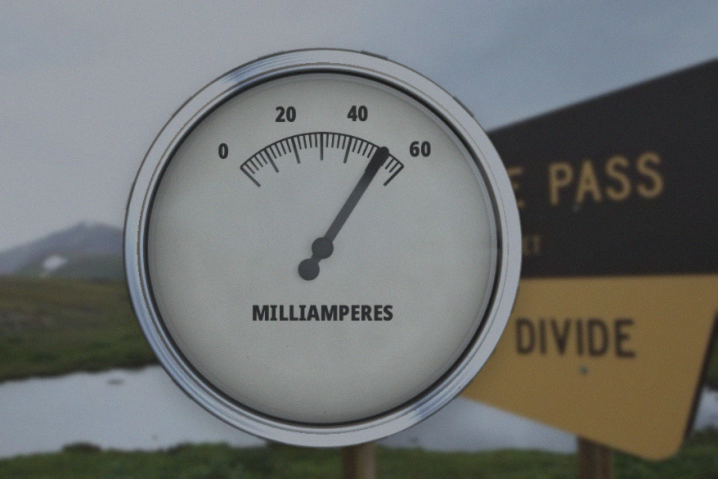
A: 52; mA
